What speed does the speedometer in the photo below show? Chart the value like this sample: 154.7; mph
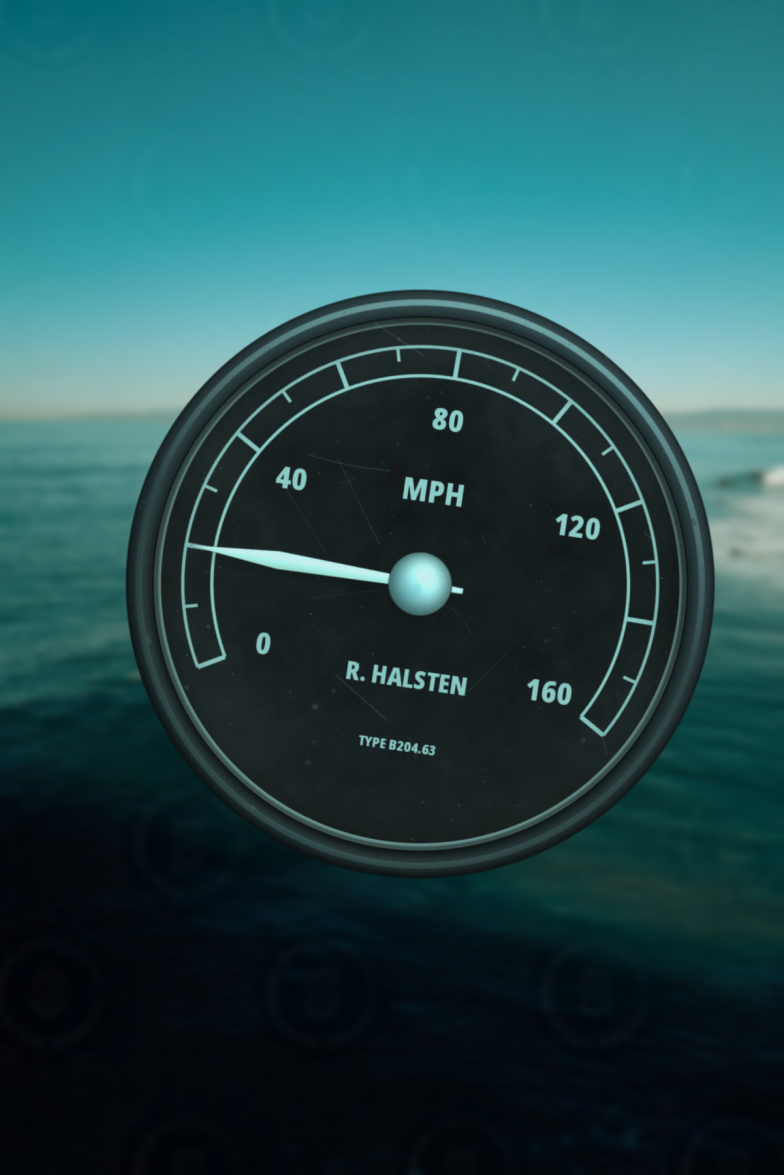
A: 20; mph
